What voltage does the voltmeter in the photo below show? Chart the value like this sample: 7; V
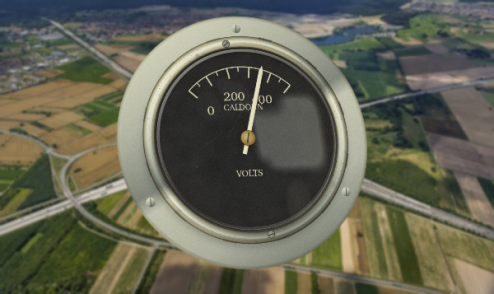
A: 350; V
